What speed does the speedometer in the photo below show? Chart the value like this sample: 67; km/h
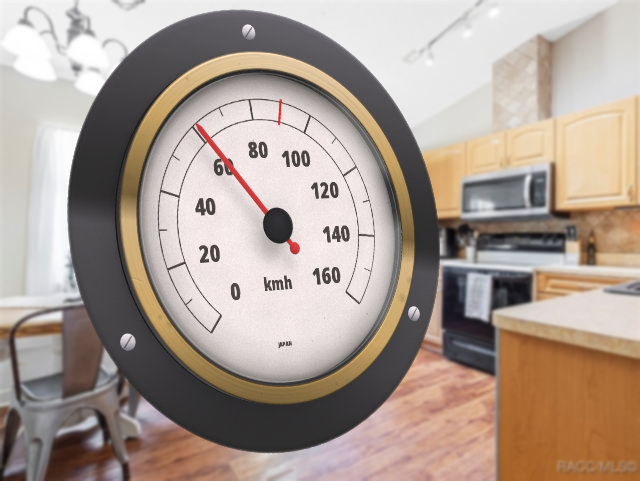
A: 60; km/h
